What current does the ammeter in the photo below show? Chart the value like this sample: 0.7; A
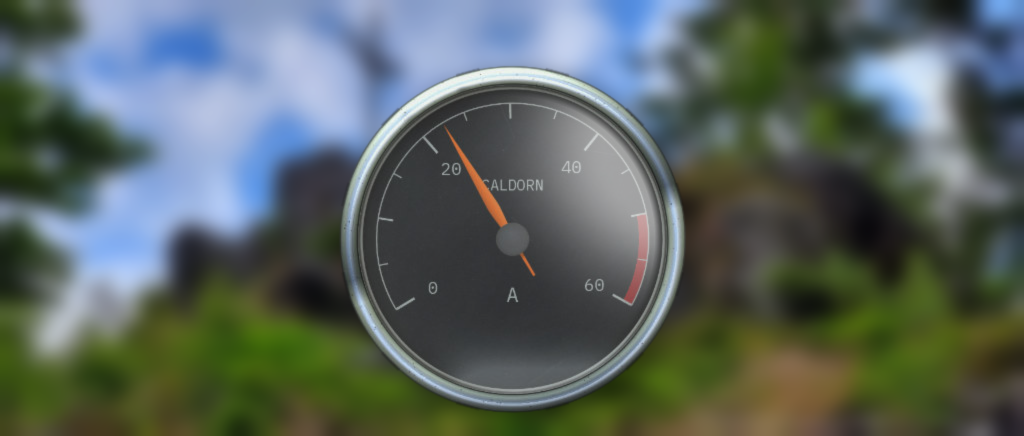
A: 22.5; A
